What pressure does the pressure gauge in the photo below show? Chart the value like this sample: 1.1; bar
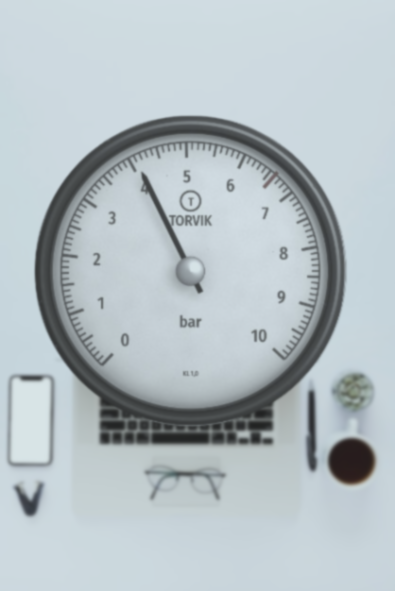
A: 4.1; bar
